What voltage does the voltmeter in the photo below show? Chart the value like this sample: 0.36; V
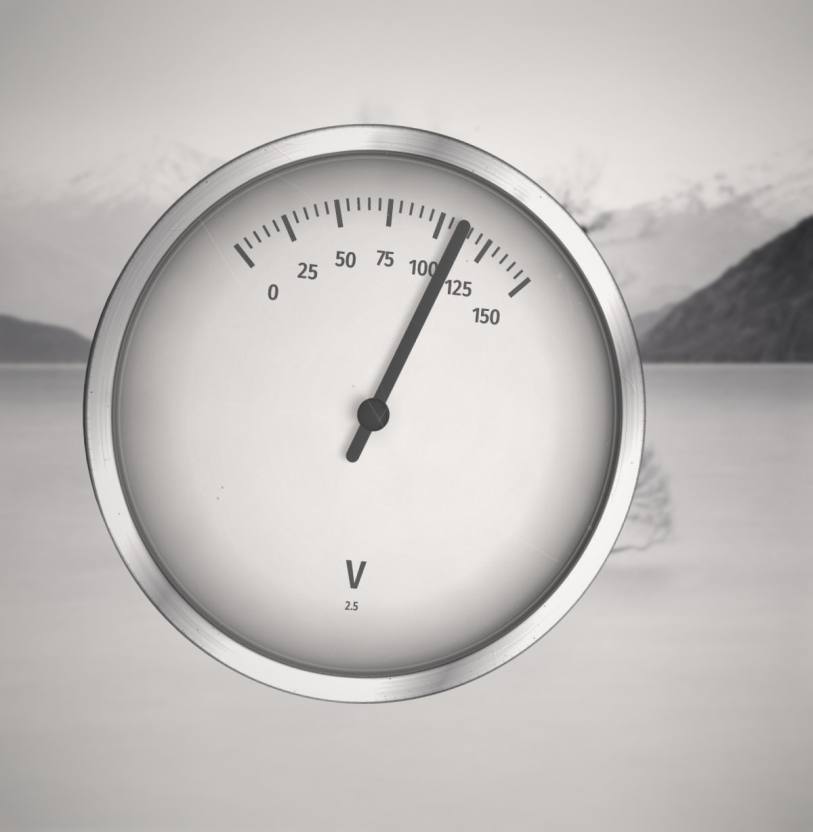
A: 110; V
